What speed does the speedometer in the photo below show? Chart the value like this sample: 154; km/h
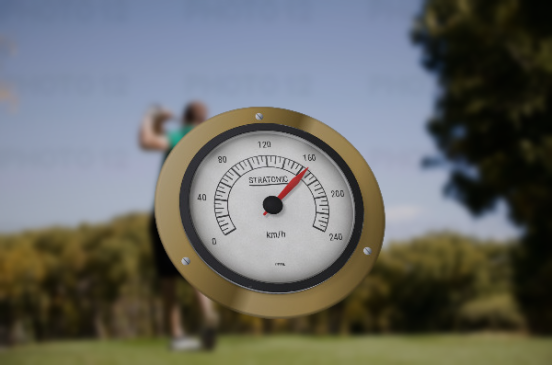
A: 165; km/h
